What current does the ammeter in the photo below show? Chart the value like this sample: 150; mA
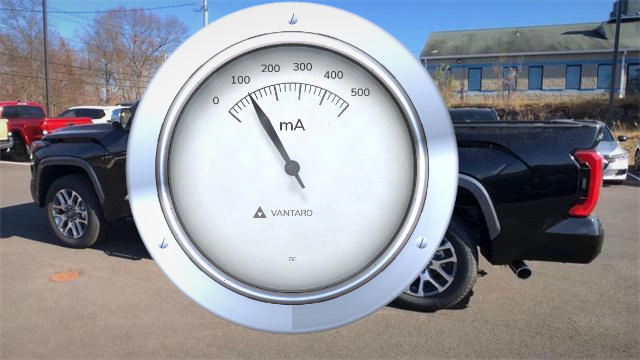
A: 100; mA
